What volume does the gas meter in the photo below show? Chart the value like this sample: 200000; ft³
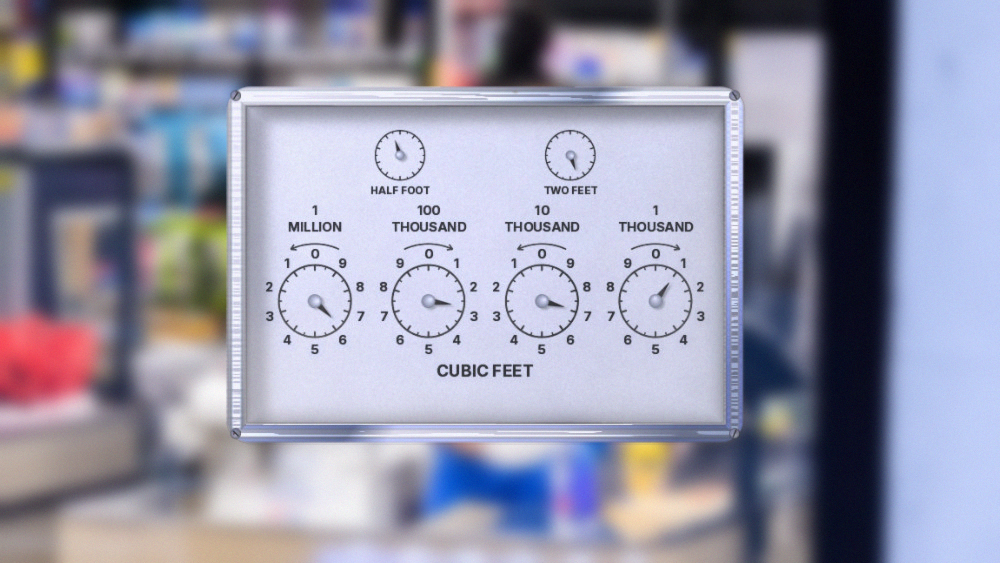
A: 627100; ft³
